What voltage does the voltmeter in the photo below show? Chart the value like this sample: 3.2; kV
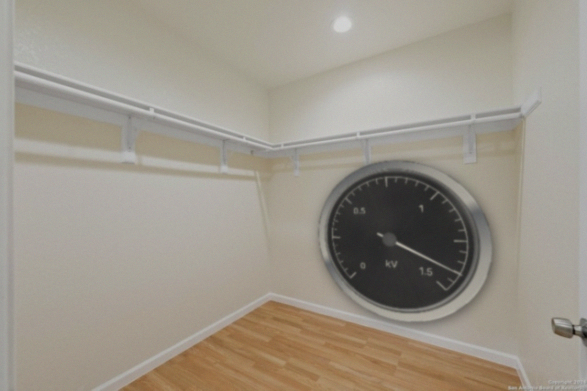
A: 1.4; kV
